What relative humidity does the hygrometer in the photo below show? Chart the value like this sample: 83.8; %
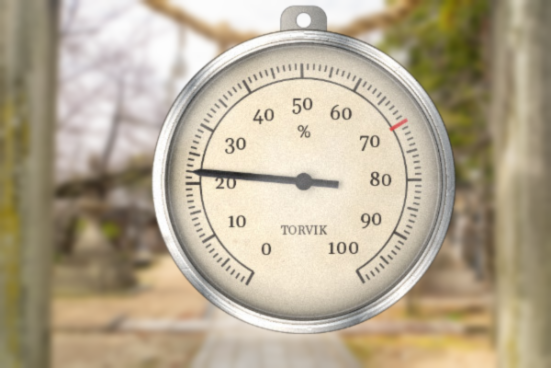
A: 22; %
